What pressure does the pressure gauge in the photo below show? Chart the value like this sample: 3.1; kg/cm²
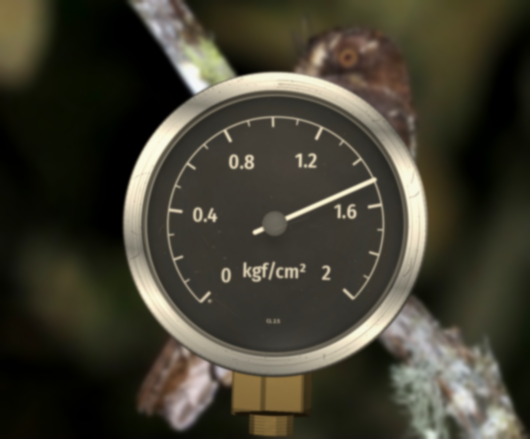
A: 1.5; kg/cm²
